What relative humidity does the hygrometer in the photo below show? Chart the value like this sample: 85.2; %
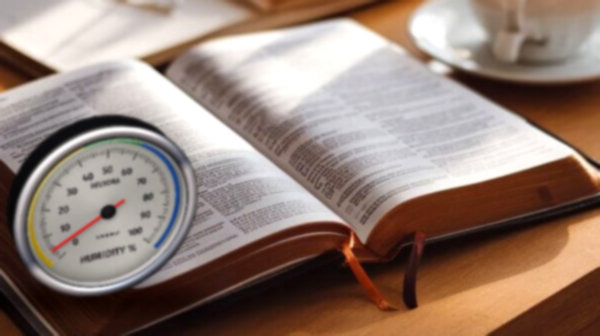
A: 5; %
